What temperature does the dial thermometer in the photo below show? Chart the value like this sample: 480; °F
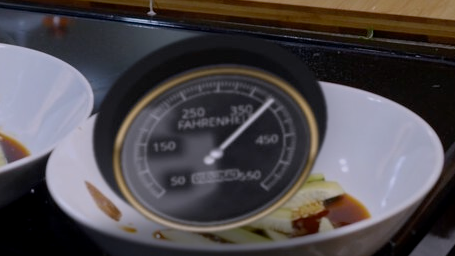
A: 375; °F
